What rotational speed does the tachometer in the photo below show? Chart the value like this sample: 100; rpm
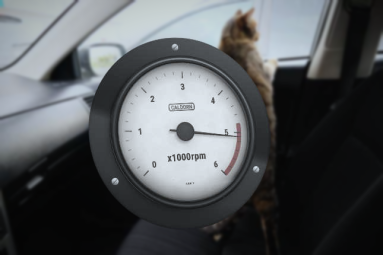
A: 5100; rpm
